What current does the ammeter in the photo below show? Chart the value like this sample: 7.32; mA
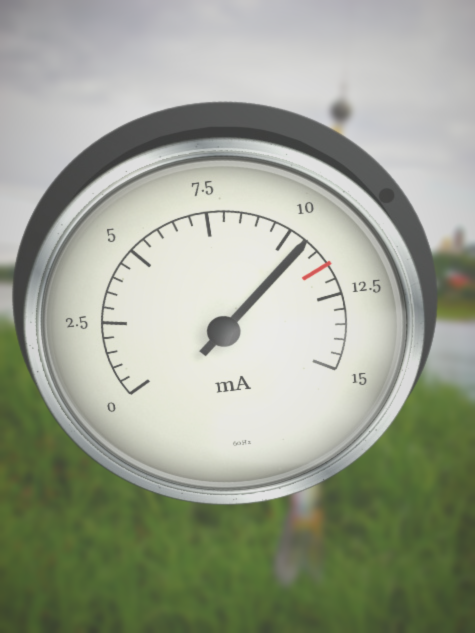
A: 10.5; mA
